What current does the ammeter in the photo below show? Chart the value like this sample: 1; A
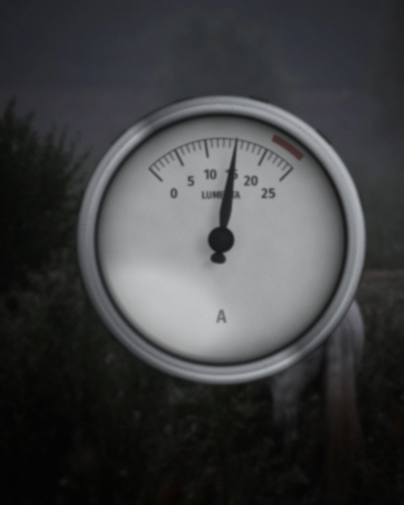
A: 15; A
